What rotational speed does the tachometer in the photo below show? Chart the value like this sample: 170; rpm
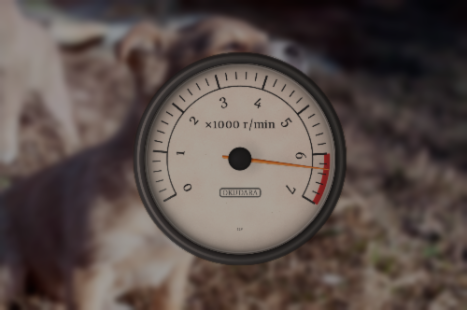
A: 6300; rpm
